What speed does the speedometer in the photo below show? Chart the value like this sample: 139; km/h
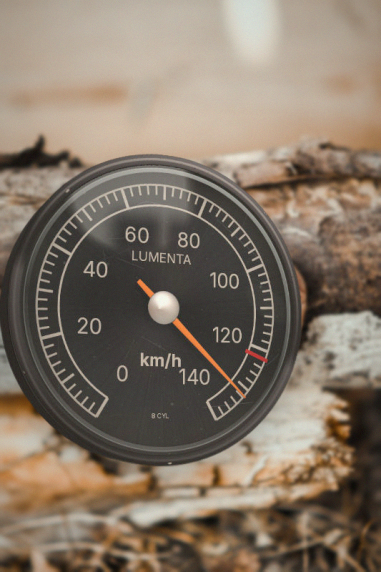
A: 132; km/h
